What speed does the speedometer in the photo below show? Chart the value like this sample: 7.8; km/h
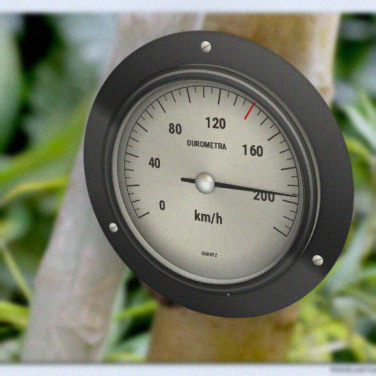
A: 195; km/h
